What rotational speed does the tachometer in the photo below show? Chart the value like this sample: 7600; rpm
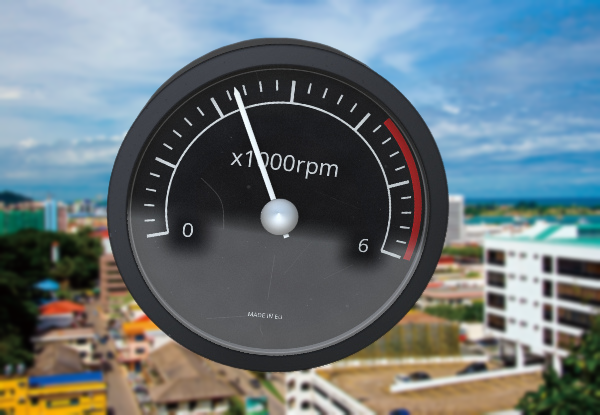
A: 2300; rpm
